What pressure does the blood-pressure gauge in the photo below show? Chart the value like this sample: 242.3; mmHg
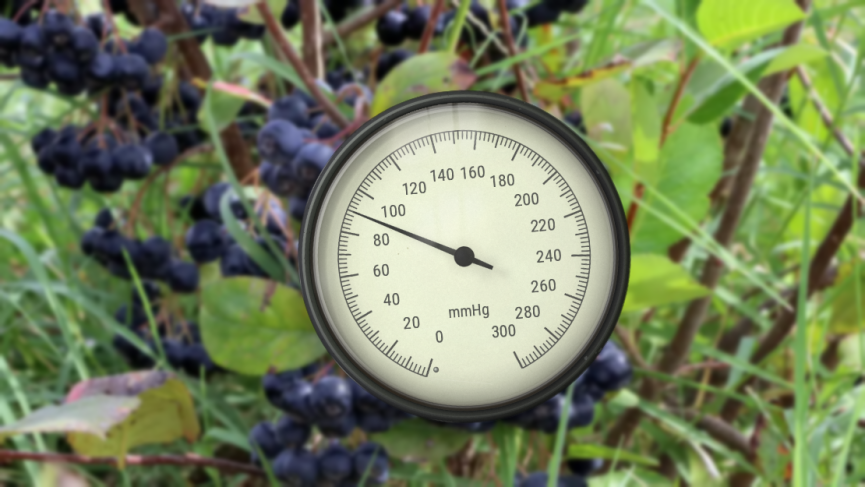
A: 90; mmHg
